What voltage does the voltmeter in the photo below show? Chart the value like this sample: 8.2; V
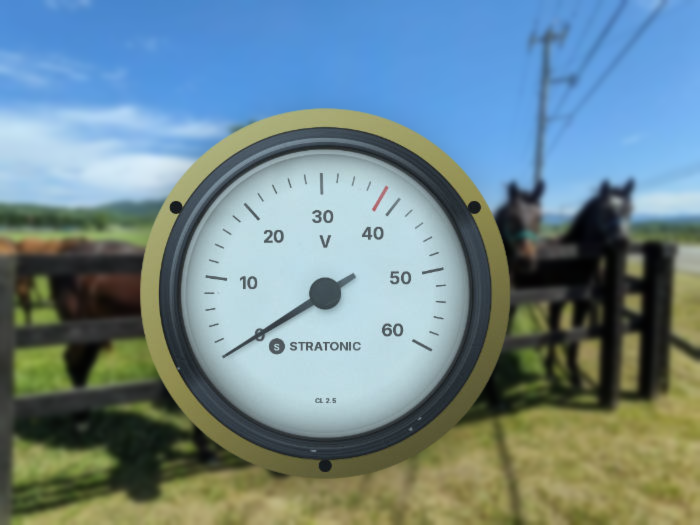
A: 0; V
